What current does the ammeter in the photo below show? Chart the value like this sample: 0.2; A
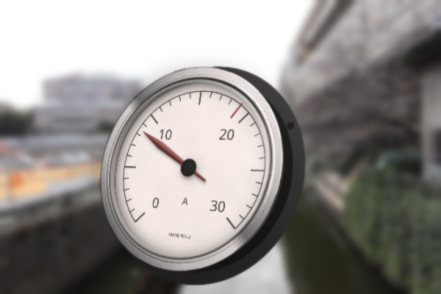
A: 8.5; A
